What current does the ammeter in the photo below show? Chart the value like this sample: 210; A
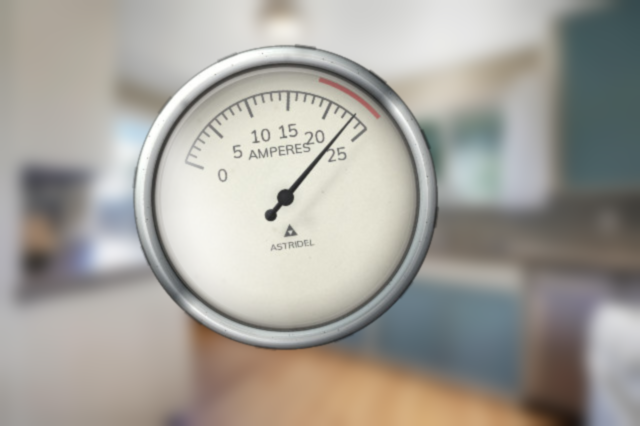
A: 23; A
